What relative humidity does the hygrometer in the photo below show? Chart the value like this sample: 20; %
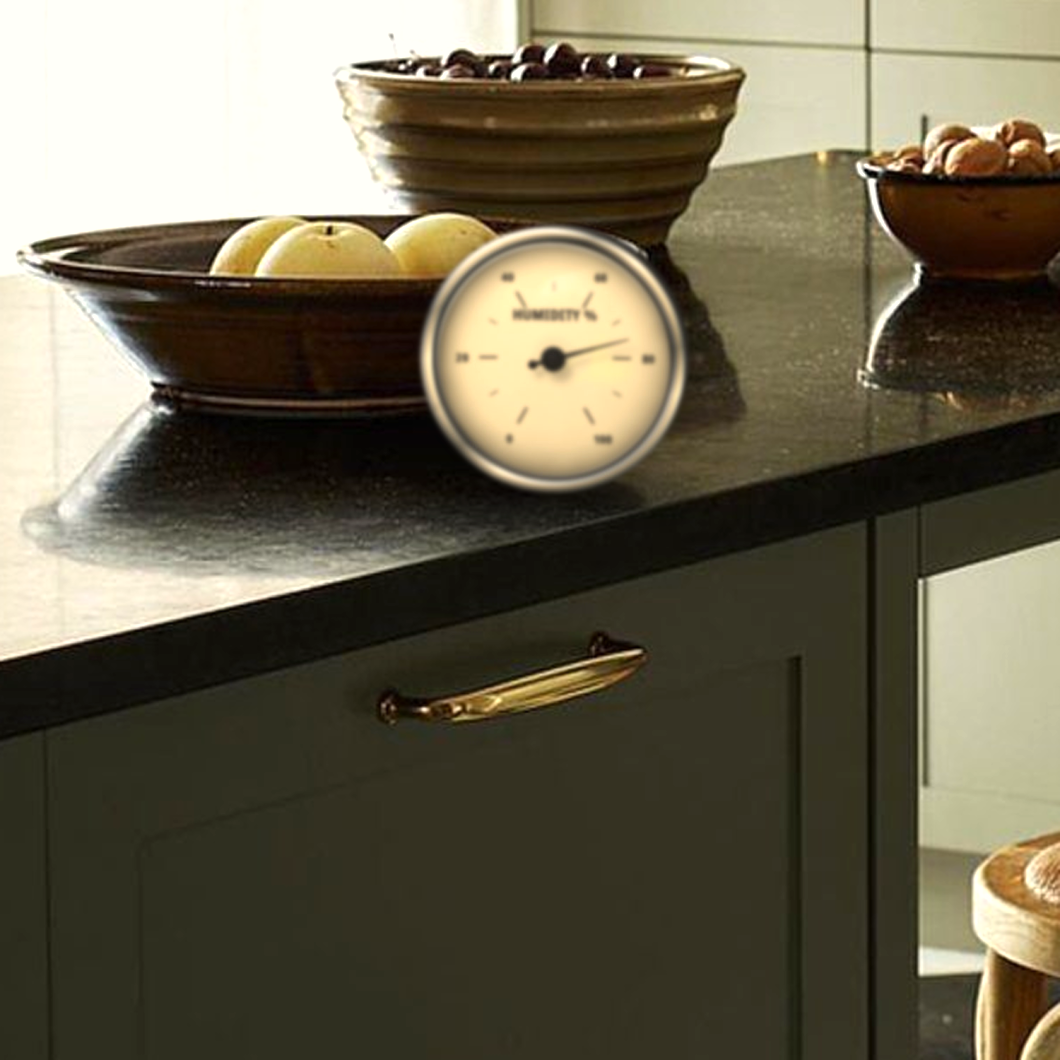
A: 75; %
